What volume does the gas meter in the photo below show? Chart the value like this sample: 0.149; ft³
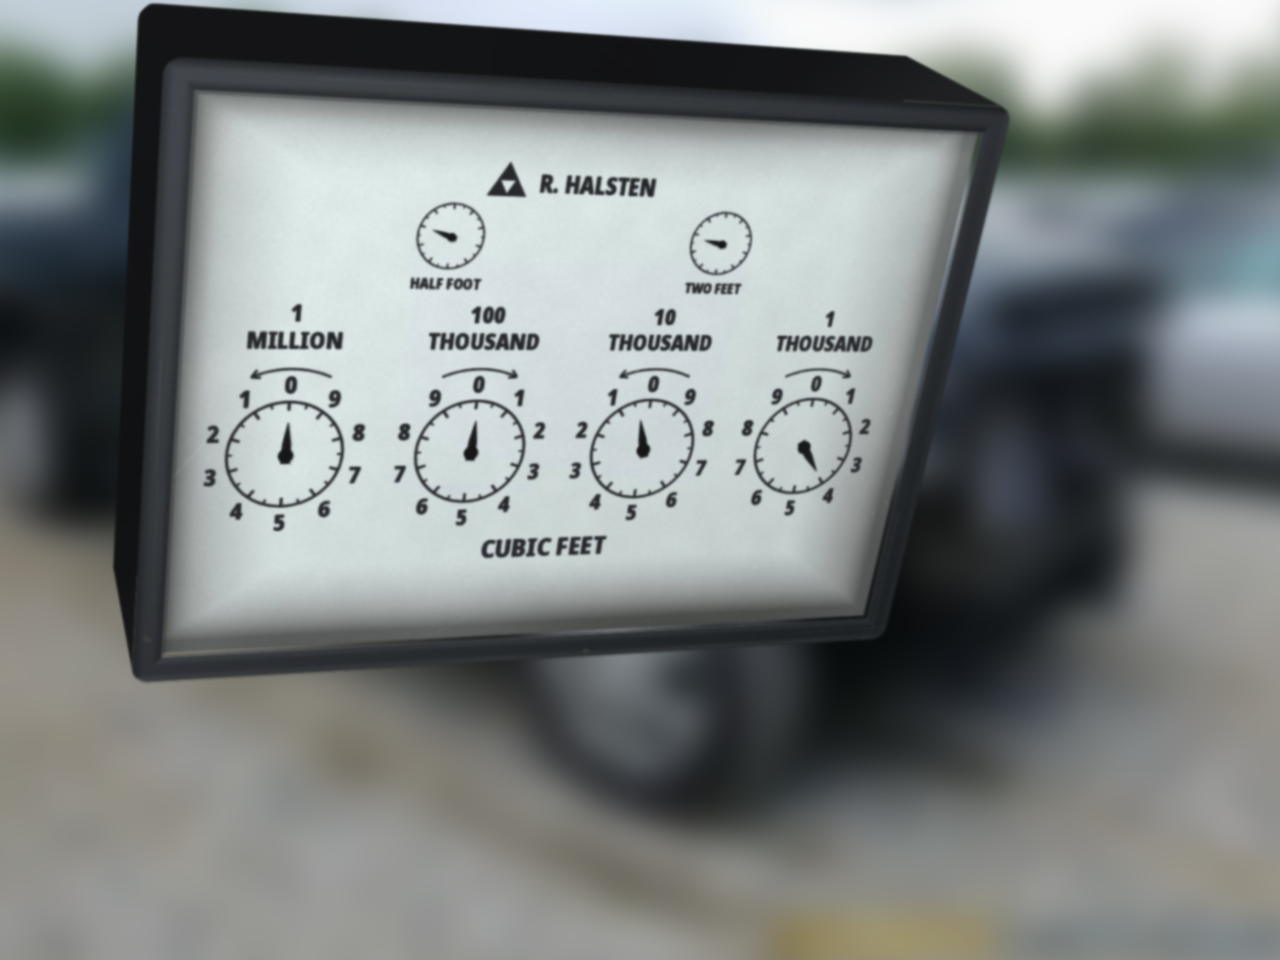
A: 400; ft³
